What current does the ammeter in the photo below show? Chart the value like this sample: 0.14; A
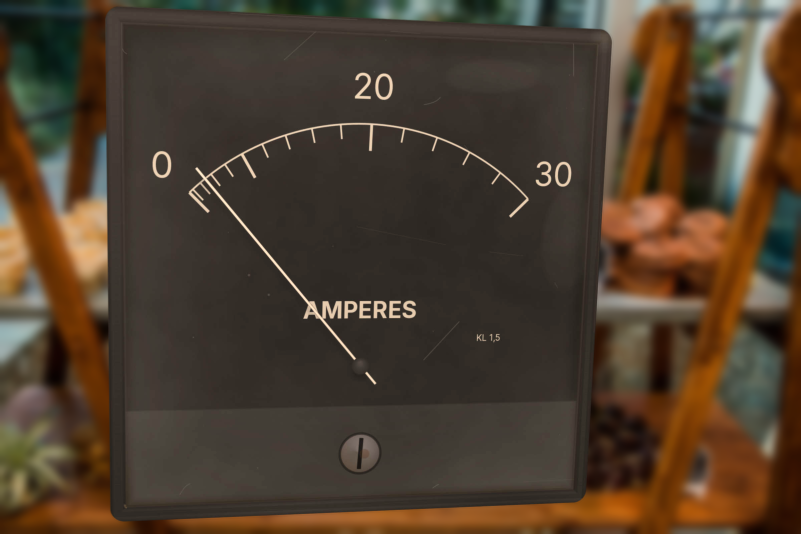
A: 5; A
